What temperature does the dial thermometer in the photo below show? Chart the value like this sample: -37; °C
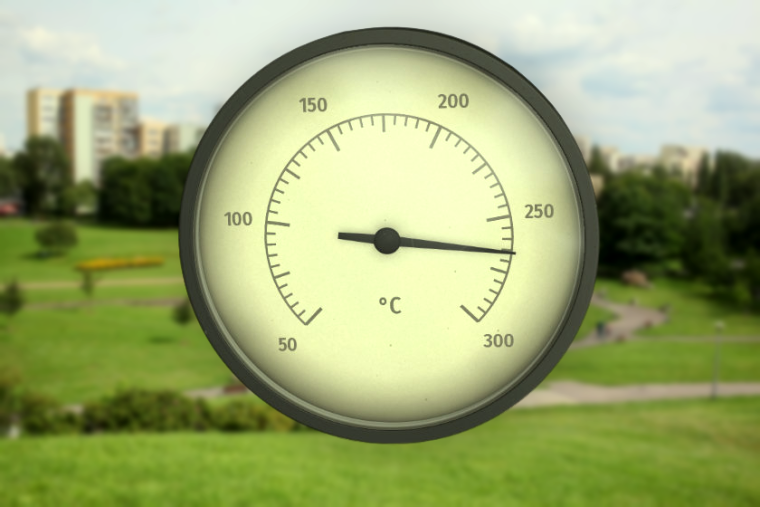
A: 265; °C
